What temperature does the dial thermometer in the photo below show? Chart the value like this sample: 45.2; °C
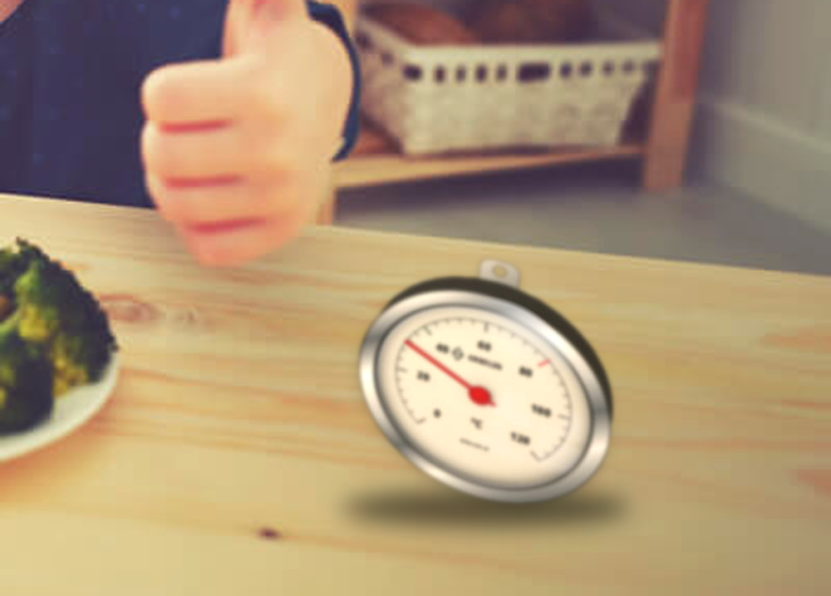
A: 32; °C
